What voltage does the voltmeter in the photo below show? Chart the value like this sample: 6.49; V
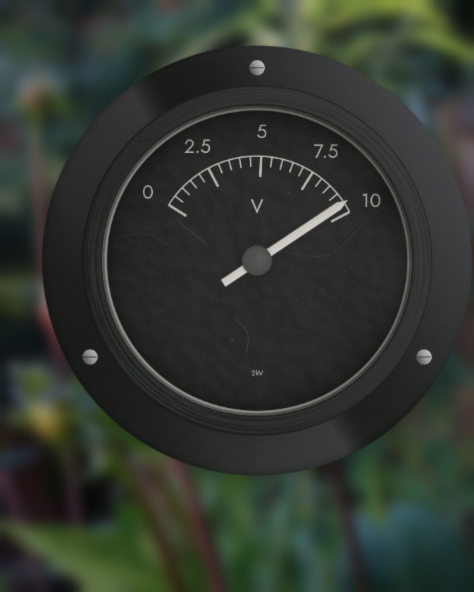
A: 9.5; V
